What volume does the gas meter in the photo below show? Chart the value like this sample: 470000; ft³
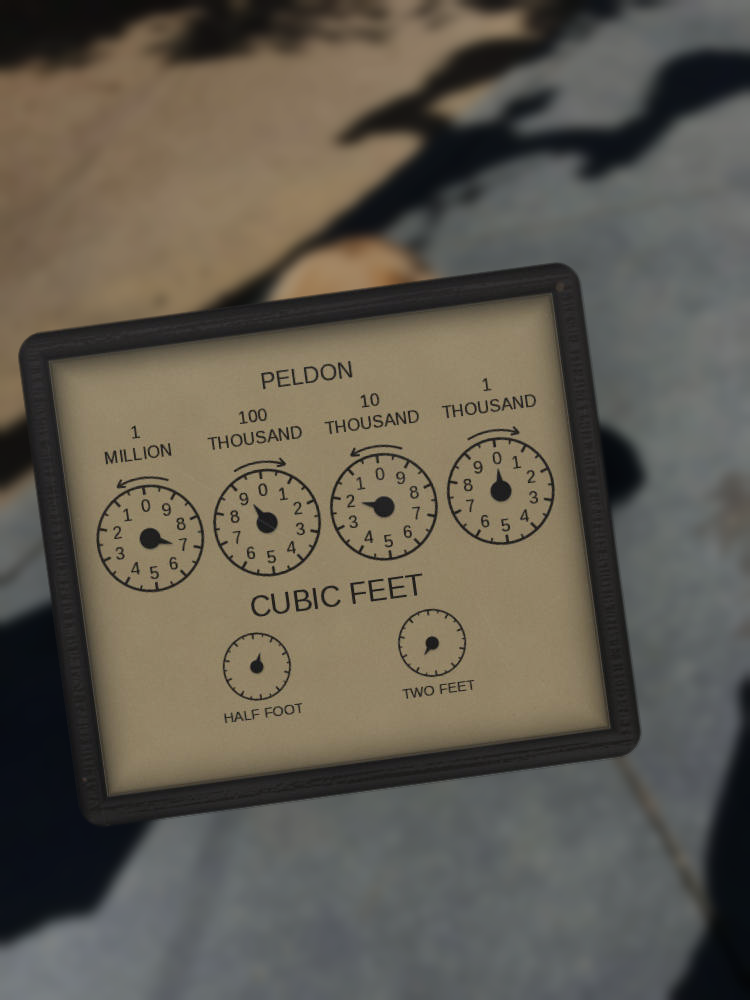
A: 692000; ft³
